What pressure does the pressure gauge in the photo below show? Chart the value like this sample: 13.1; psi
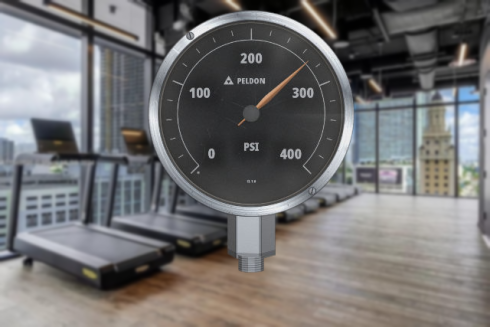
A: 270; psi
